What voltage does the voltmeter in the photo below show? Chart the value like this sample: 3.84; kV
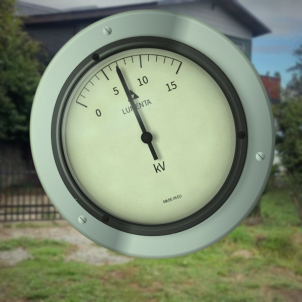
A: 7; kV
